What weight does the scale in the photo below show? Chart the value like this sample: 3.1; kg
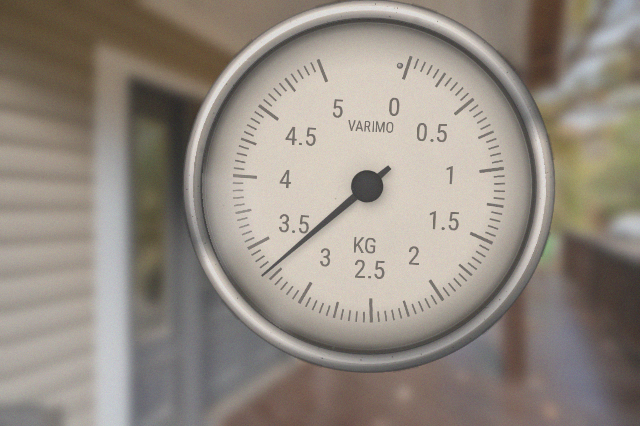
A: 3.3; kg
